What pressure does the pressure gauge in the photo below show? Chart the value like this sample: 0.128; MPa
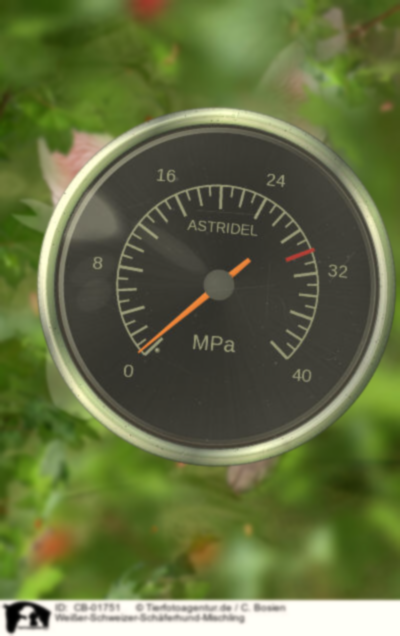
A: 0.5; MPa
